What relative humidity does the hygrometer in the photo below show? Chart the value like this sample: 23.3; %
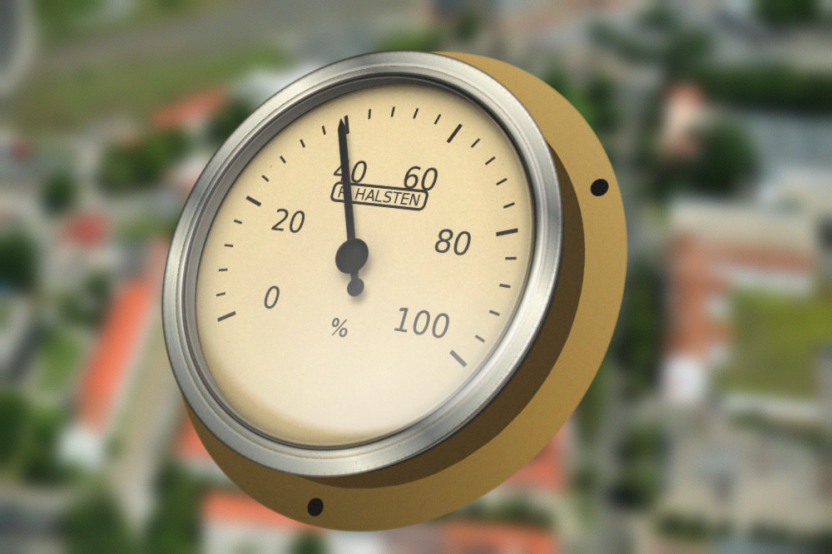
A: 40; %
